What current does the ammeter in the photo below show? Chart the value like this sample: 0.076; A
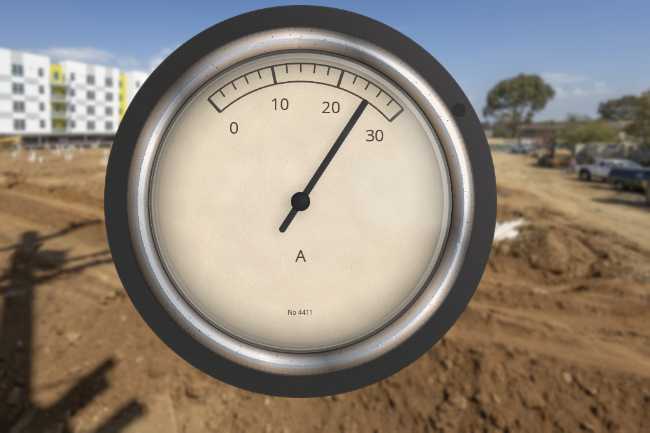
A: 25; A
